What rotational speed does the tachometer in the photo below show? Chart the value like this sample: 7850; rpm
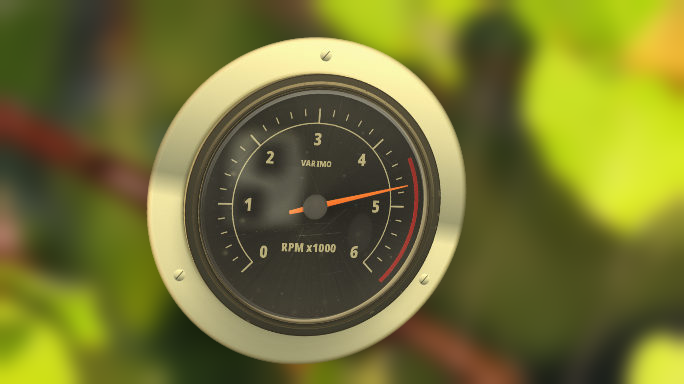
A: 4700; rpm
